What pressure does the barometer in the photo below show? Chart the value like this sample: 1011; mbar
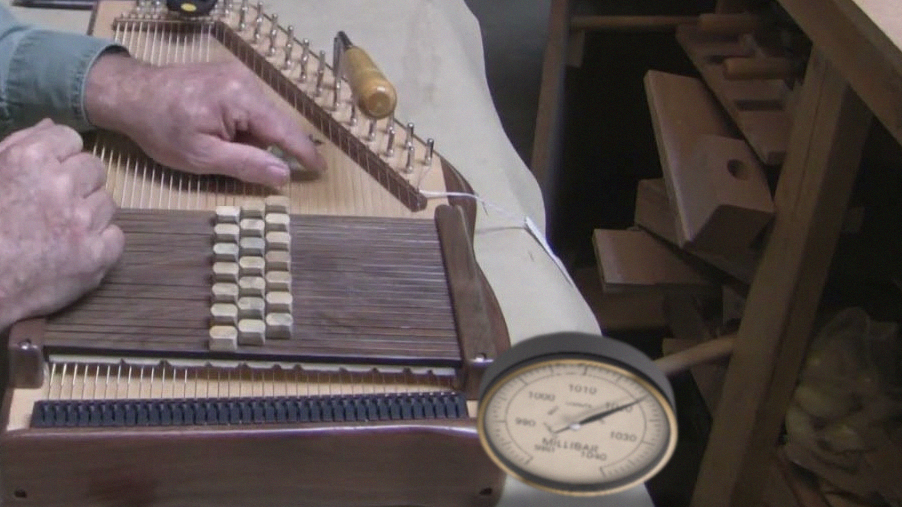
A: 1020; mbar
